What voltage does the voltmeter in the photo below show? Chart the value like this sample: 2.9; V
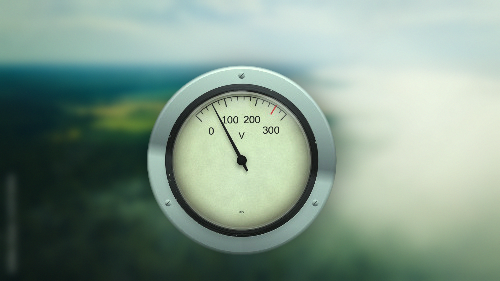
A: 60; V
